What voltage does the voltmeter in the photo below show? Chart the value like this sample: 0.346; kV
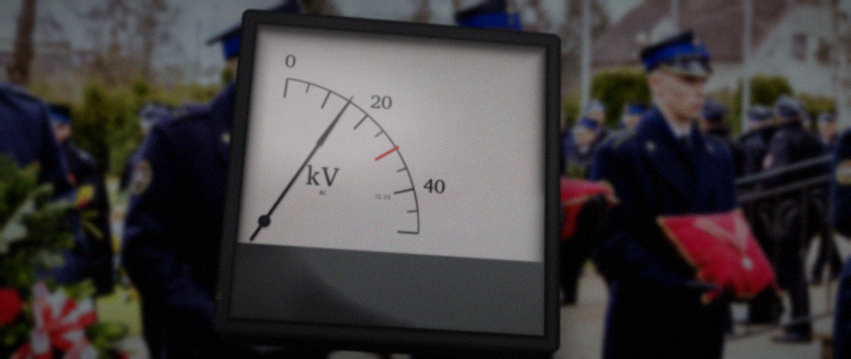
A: 15; kV
